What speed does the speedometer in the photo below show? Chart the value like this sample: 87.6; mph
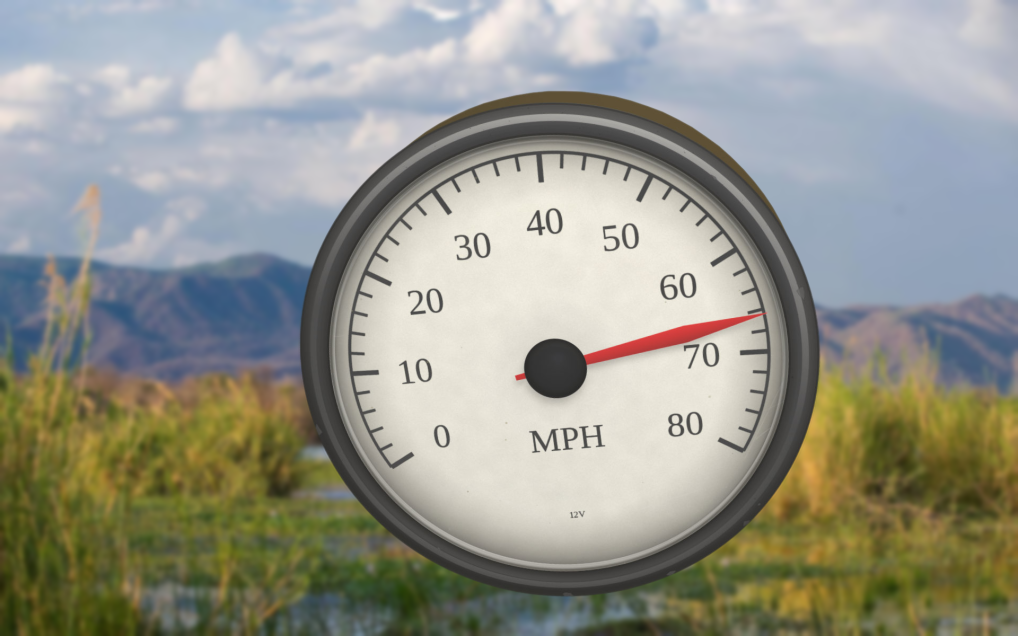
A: 66; mph
